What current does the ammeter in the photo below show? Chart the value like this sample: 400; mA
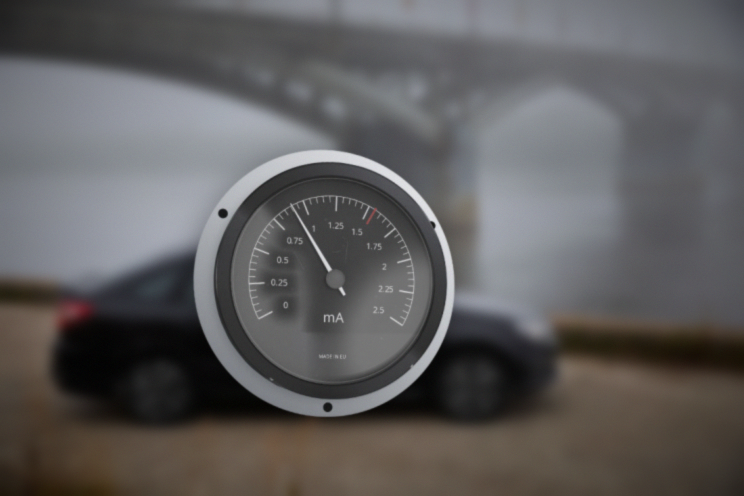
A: 0.9; mA
